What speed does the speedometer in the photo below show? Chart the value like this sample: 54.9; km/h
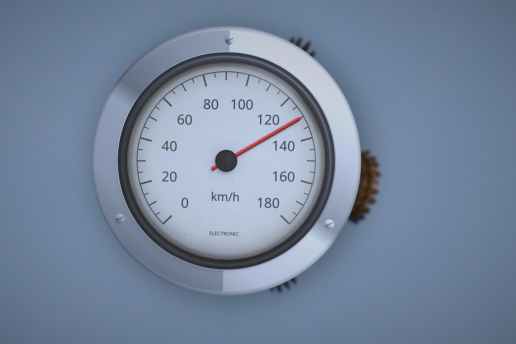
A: 130; km/h
